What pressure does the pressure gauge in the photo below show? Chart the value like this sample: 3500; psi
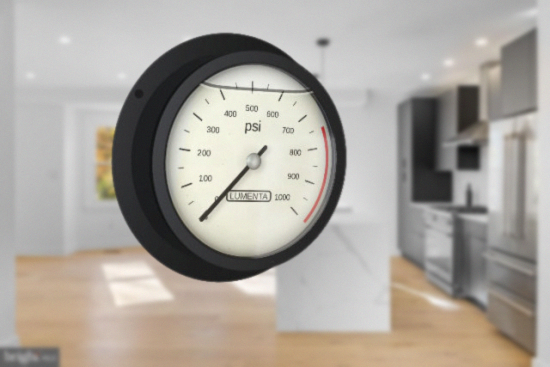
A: 0; psi
